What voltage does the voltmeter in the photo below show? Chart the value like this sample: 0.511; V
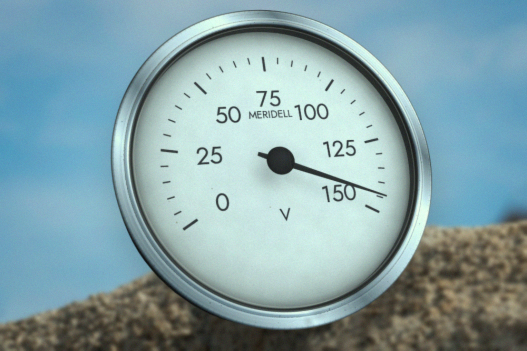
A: 145; V
